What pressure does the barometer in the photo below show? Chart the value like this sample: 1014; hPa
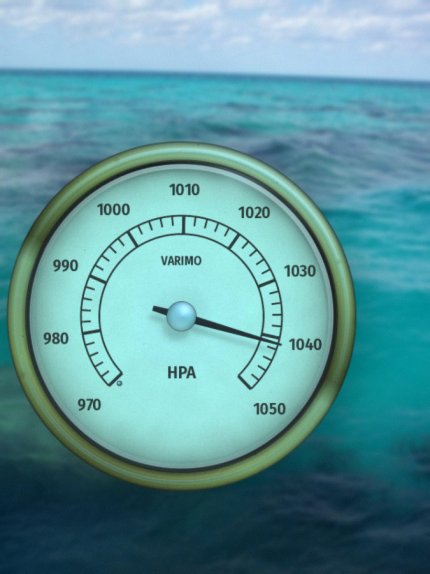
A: 1041; hPa
